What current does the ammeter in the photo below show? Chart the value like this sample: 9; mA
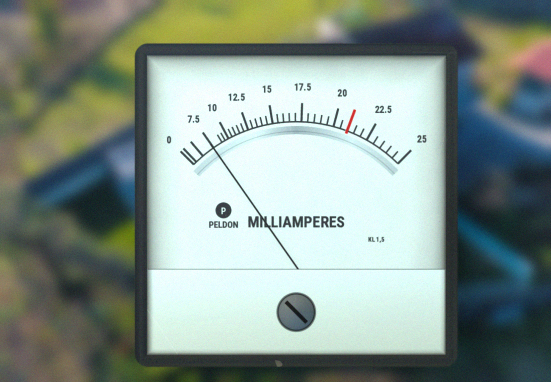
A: 7.5; mA
